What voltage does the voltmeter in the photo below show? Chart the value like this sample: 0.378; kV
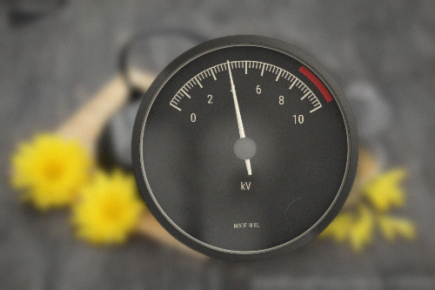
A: 4; kV
